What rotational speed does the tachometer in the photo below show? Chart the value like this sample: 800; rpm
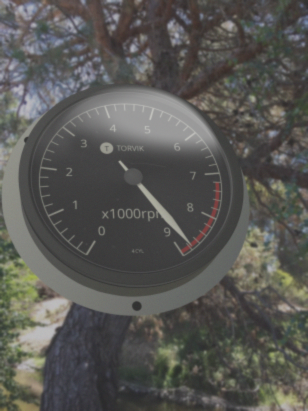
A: 8800; rpm
